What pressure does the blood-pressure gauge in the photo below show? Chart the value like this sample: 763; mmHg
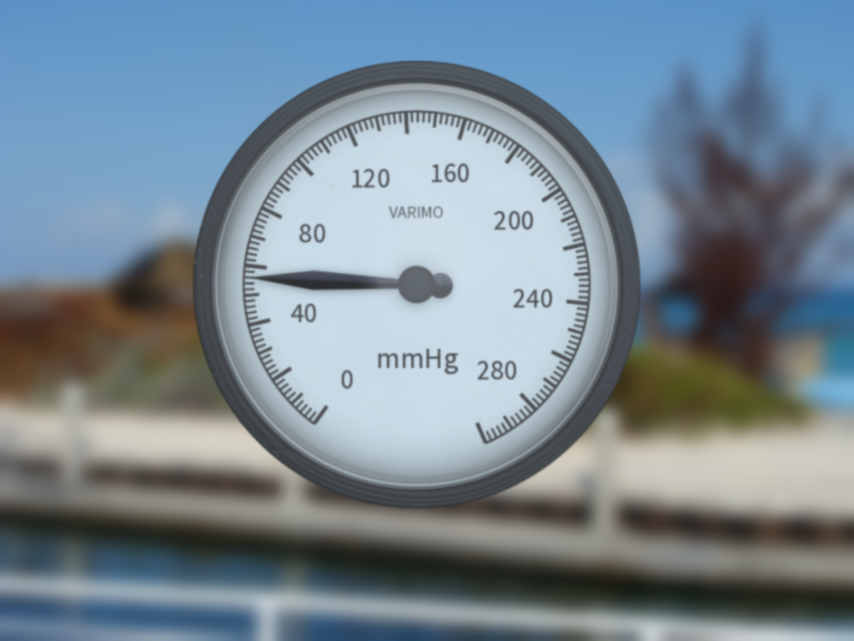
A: 56; mmHg
